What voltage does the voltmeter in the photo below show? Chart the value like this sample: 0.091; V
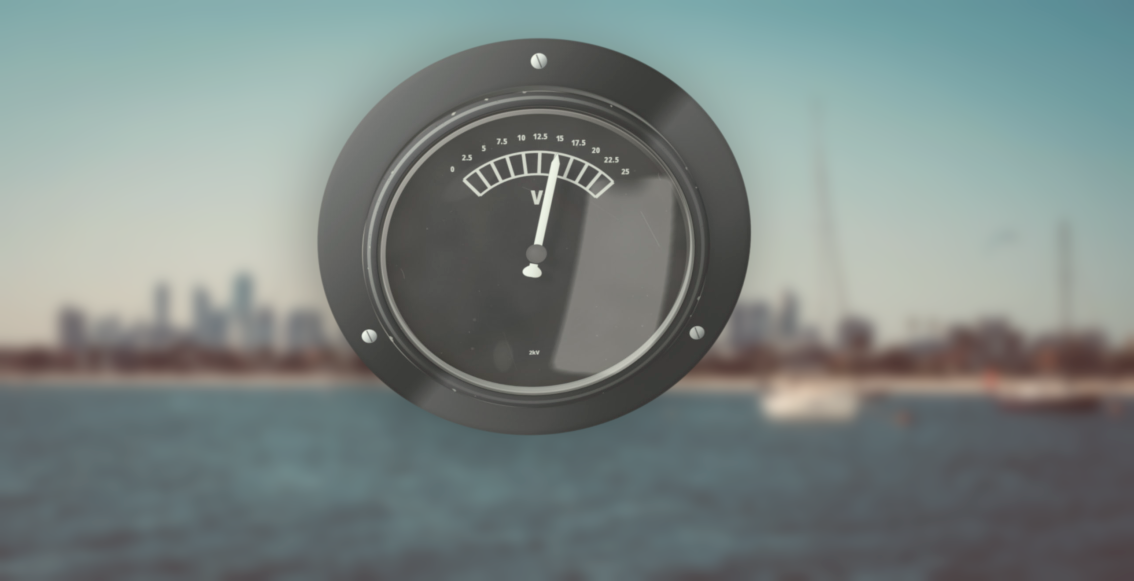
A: 15; V
